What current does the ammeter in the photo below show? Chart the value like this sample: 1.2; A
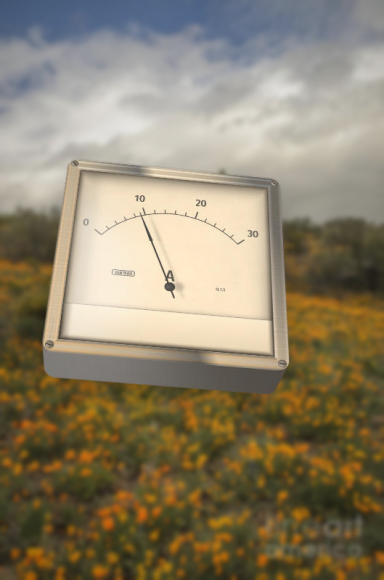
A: 9; A
